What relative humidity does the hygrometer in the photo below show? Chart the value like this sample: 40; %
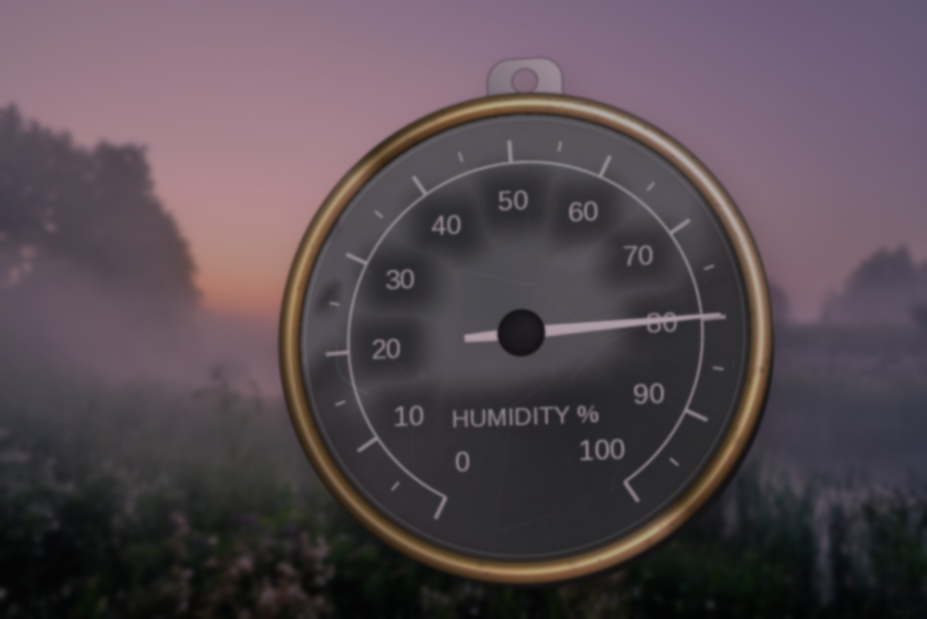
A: 80; %
